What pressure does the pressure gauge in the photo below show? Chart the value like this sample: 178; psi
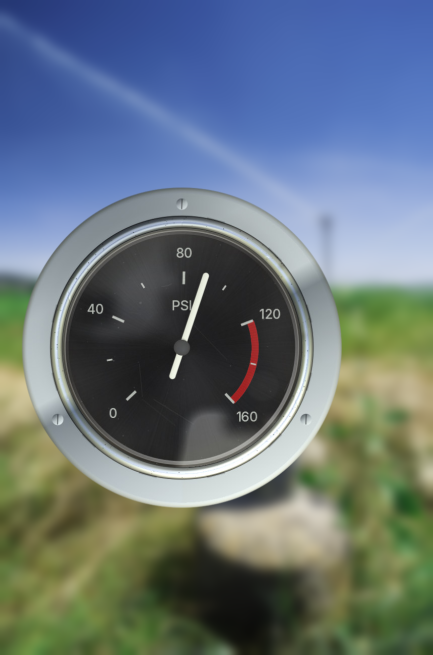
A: 90; psi
